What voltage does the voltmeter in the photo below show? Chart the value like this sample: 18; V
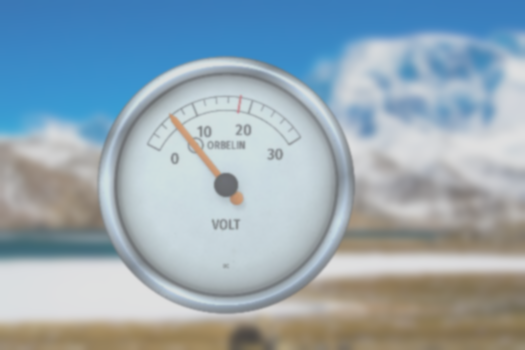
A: 6; V
